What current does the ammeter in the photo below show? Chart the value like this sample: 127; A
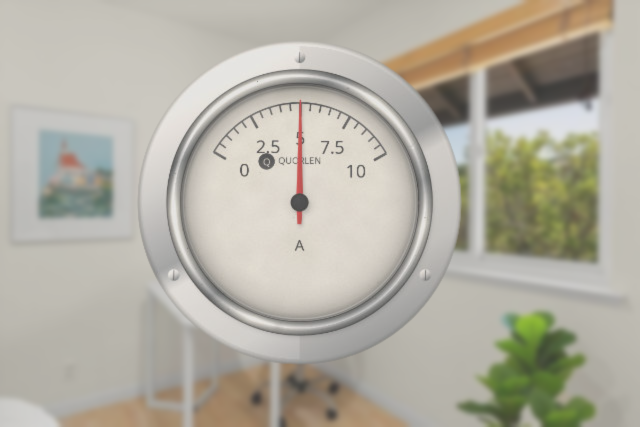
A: 5; A
